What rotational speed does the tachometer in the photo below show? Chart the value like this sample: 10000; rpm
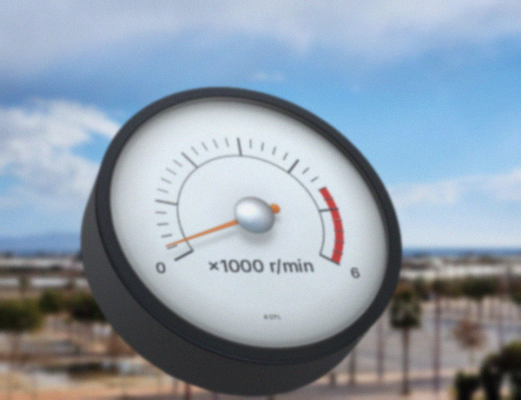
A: 200; rpm
